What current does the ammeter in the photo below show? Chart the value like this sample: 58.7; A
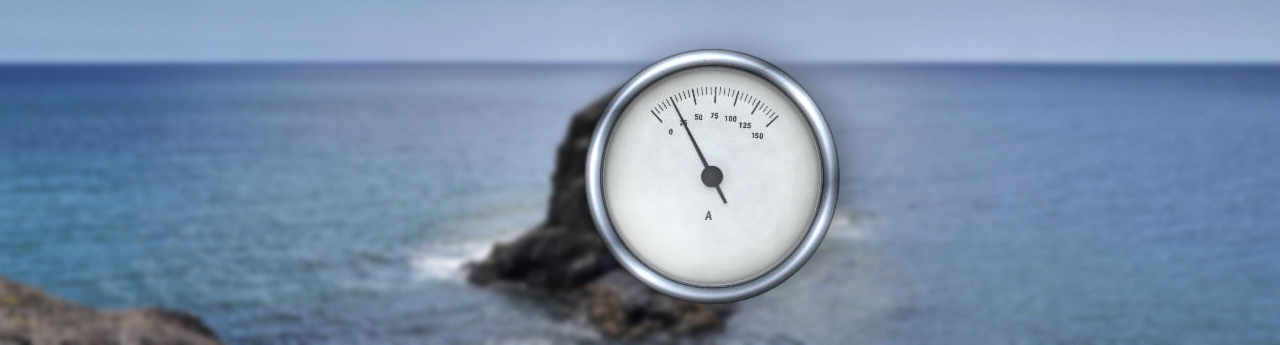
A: 25; A
